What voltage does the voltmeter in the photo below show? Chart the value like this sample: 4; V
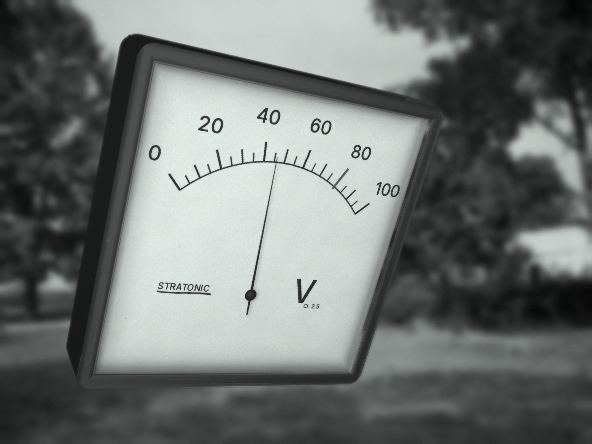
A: 45; V
